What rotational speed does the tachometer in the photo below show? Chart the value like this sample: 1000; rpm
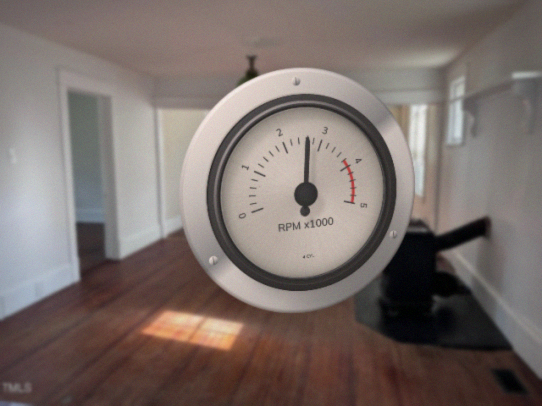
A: 2600; rpm
